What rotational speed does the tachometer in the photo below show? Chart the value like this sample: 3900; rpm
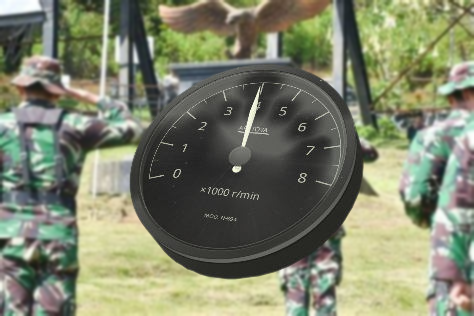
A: 4000; rpm
